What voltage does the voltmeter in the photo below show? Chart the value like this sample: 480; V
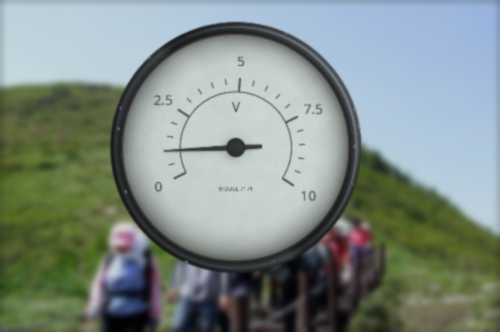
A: 1; V
